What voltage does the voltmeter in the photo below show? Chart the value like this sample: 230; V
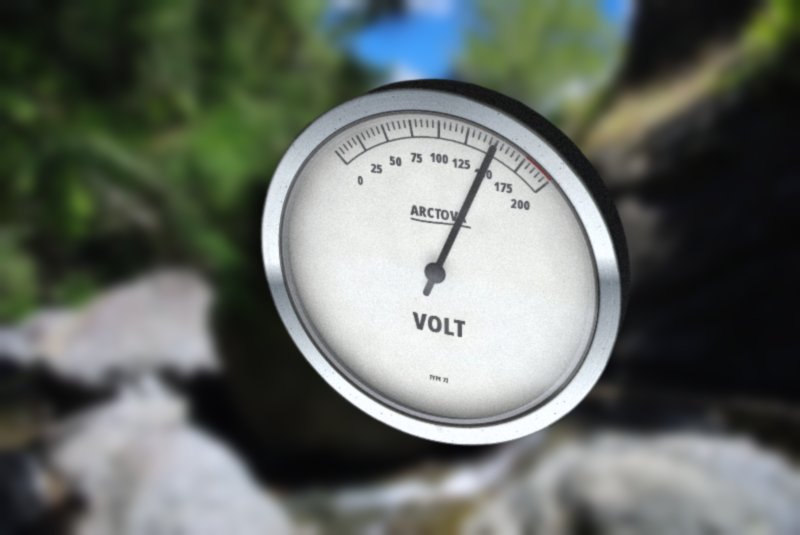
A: 150; V
